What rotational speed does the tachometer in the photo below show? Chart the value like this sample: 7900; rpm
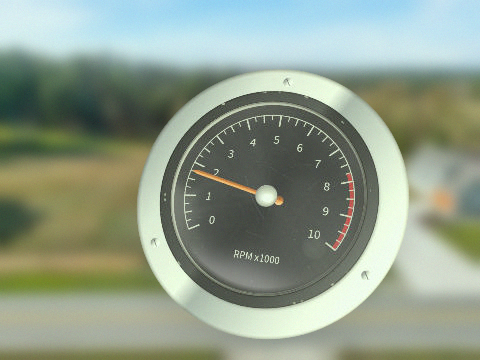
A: 1750; rpm
